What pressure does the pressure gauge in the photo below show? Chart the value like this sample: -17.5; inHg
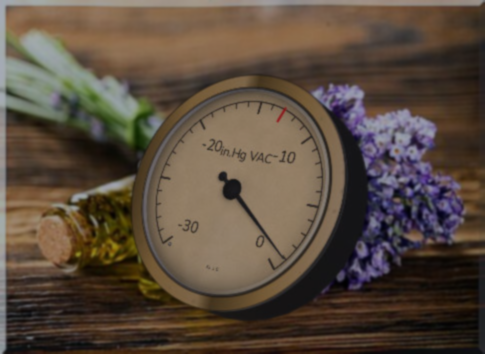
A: -1; inHg
